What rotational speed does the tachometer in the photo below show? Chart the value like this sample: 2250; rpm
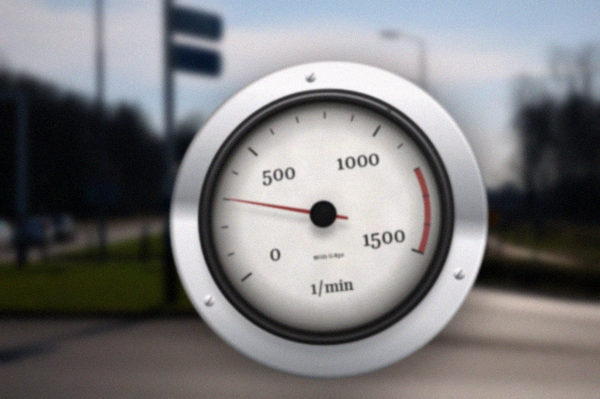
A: 300; rpm
